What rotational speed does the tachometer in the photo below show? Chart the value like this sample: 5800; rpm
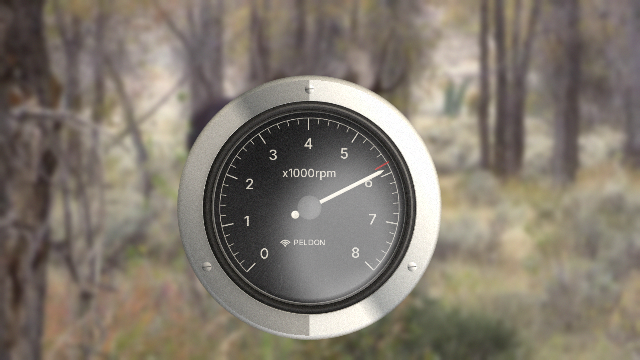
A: 5900; rpm
